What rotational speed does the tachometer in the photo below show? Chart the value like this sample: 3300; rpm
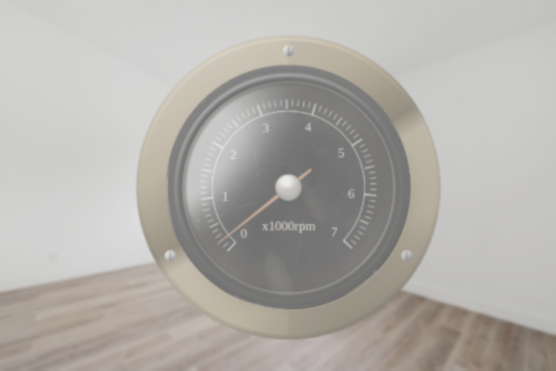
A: 200; rpm
